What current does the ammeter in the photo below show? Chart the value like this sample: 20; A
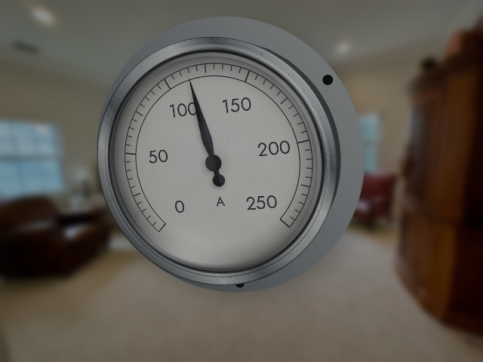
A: 115; A
